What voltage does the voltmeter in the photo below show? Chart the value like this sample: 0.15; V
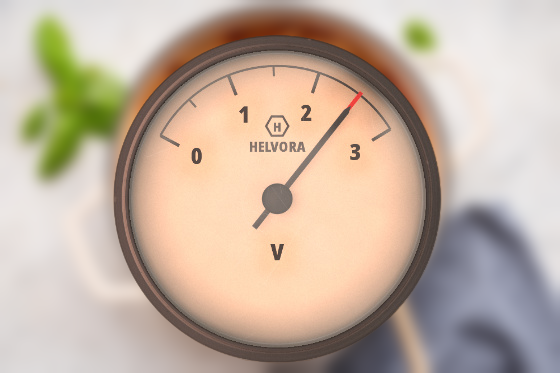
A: 2.5; V
